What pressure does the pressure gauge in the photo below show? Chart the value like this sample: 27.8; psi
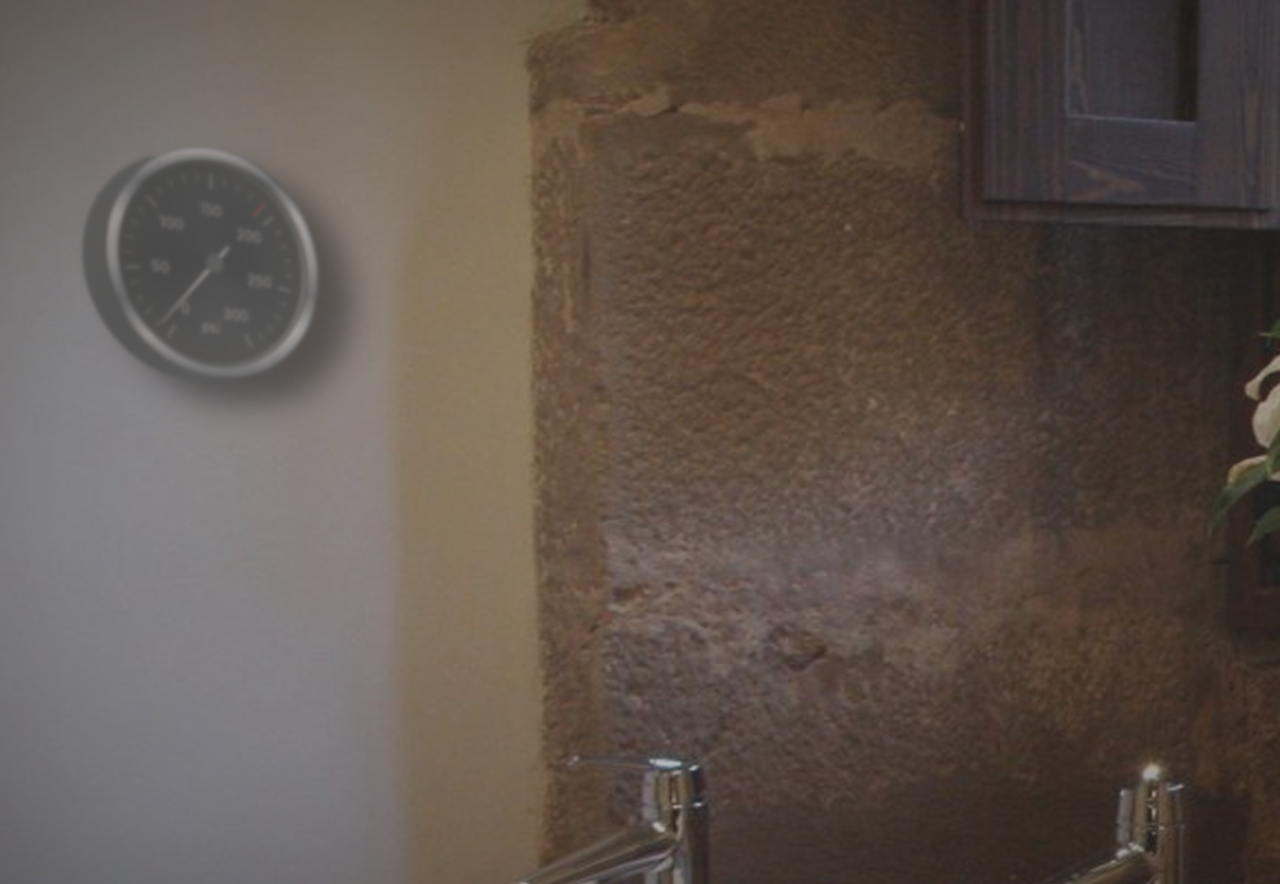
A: 10; psi
